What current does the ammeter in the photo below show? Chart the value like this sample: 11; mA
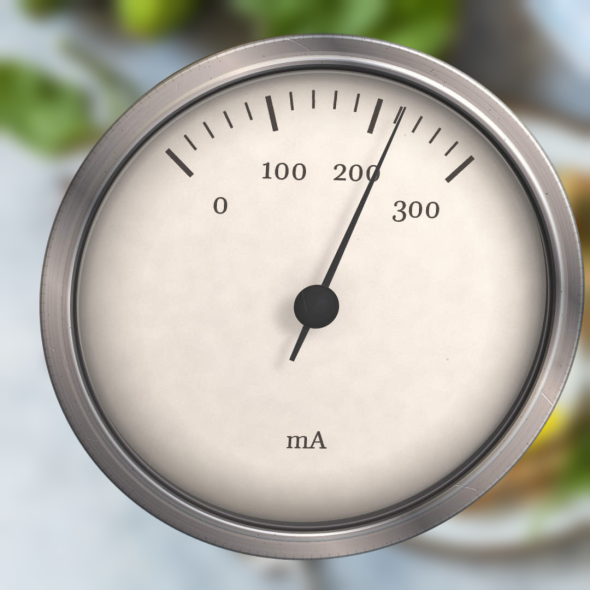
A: 220; mA
